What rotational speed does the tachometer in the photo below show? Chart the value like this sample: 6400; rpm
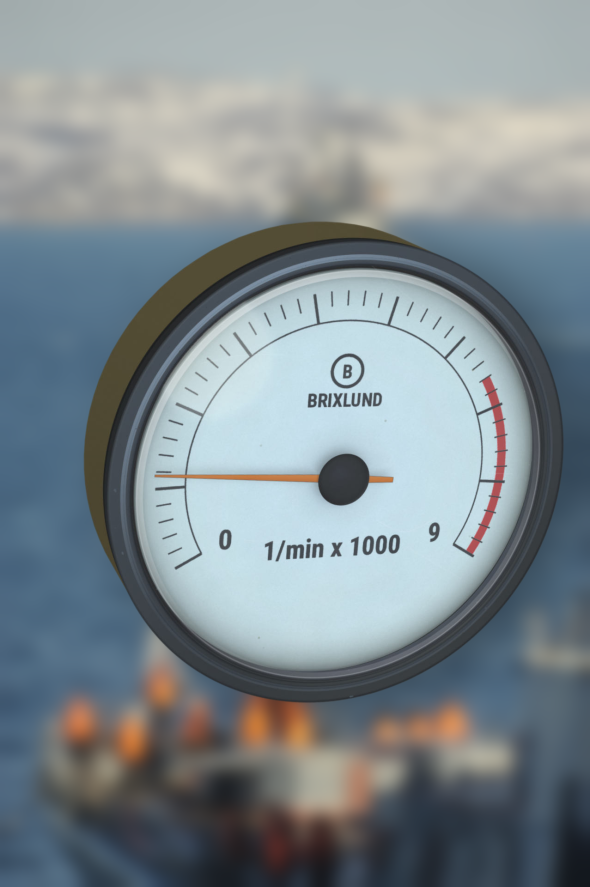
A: 1200; rpm
